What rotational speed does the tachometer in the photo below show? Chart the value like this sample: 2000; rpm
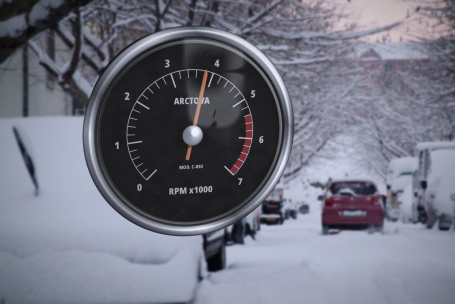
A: 3800; rpm
